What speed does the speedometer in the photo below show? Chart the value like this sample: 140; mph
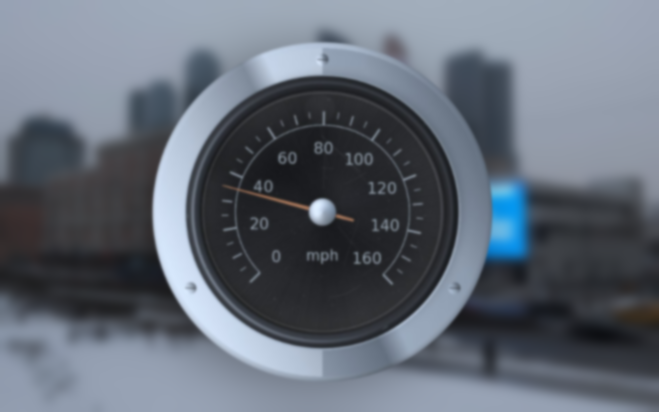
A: 35; mph
